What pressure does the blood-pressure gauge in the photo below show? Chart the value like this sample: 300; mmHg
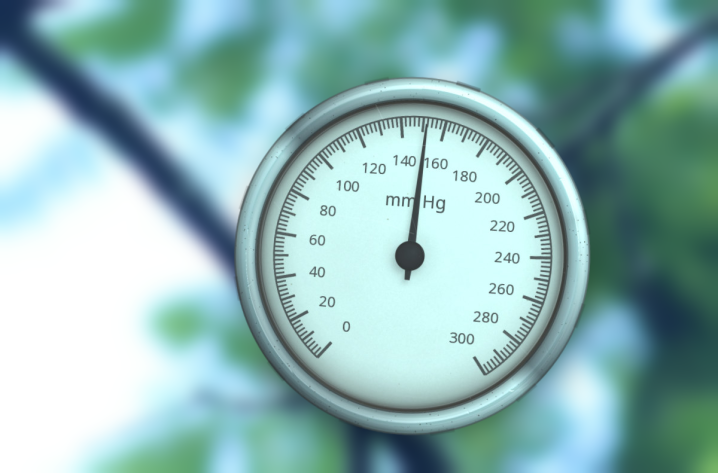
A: 152; mmHg
